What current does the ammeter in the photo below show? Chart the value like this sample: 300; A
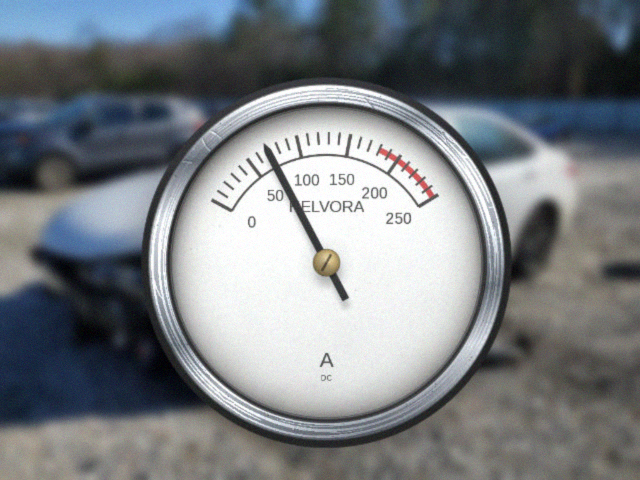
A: 70; A
